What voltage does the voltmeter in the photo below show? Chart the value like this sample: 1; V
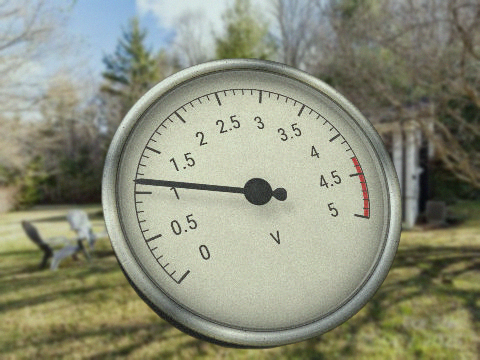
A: 1.1; V
